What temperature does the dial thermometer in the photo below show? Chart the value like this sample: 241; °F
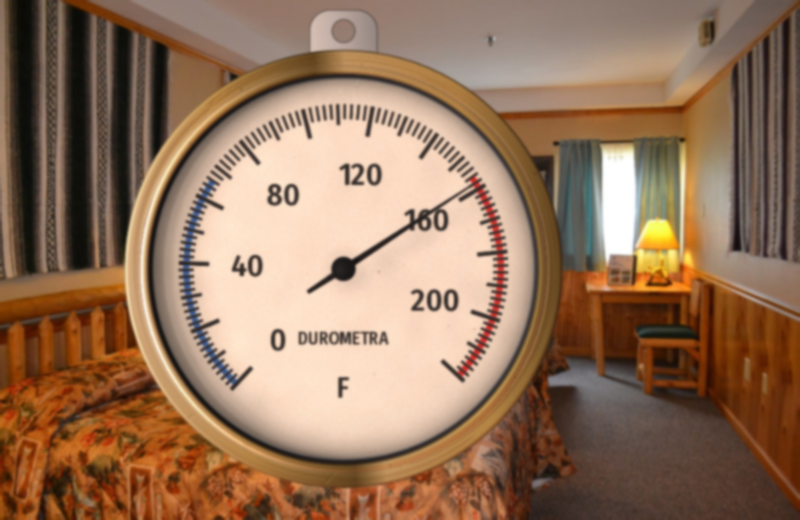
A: 158; °F
